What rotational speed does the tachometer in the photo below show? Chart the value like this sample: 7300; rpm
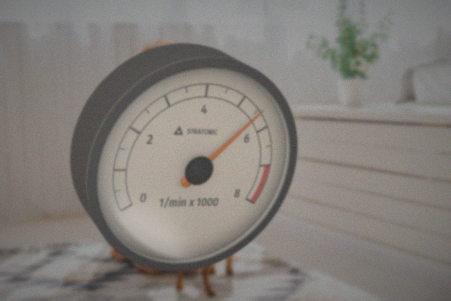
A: 5500; rpm
